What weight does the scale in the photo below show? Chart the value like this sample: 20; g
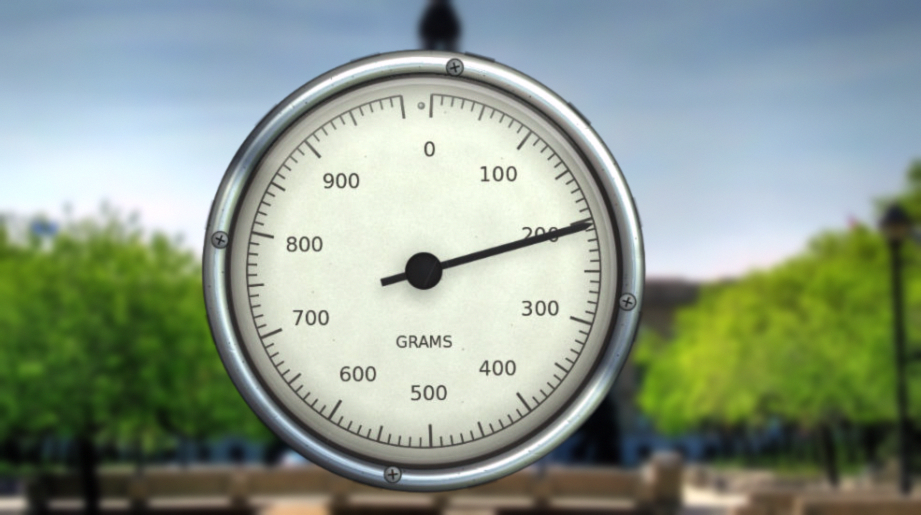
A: 205; g
